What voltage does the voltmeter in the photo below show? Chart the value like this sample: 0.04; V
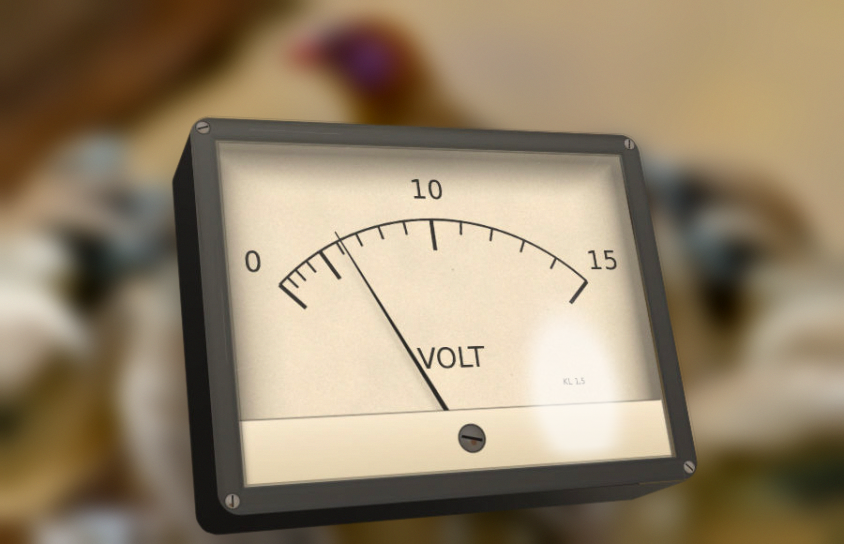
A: 6; V
